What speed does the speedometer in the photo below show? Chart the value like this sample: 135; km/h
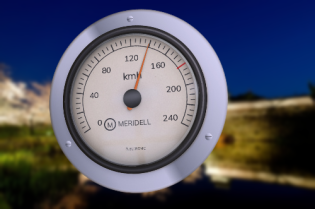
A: 140; km/h
